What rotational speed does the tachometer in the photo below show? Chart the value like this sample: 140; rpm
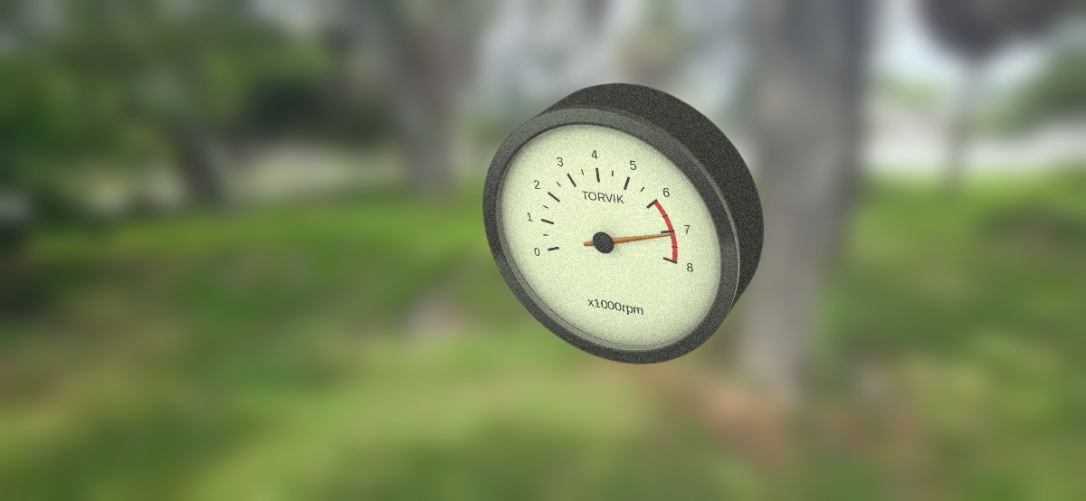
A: 7000; rpm
